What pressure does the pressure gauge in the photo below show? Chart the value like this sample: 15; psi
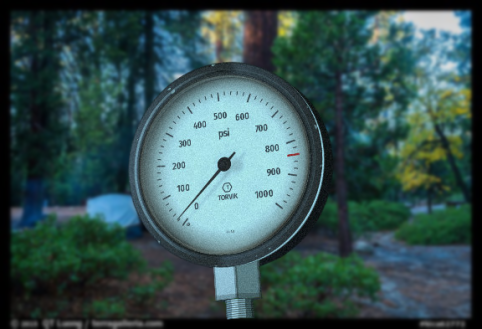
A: 20; psi
